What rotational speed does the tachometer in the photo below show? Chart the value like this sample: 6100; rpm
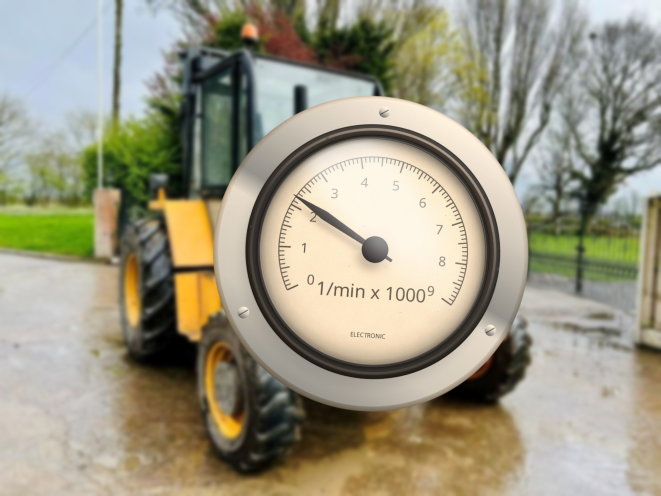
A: 2200; rpm
